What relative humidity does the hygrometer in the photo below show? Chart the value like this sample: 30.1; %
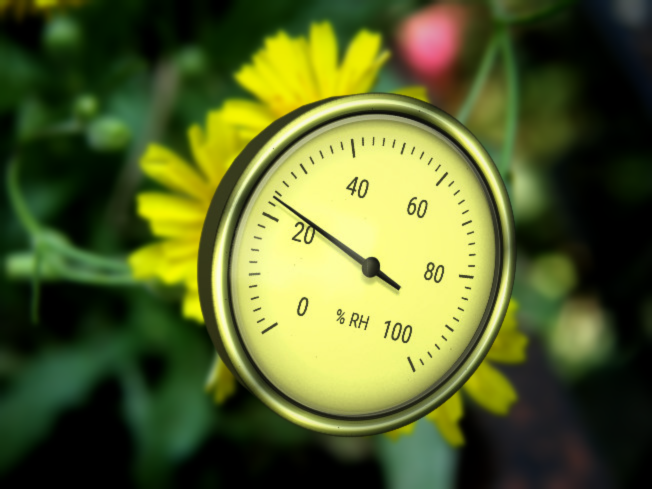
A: 23; %
